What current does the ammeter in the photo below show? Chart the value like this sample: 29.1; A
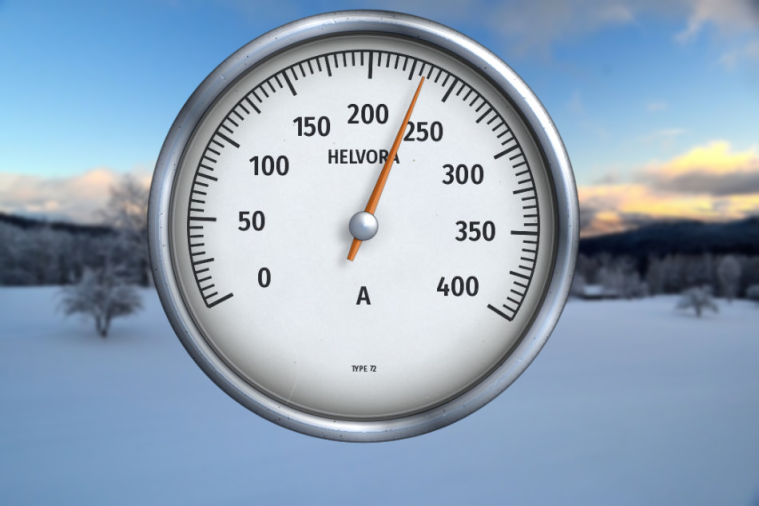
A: 232.5; A
